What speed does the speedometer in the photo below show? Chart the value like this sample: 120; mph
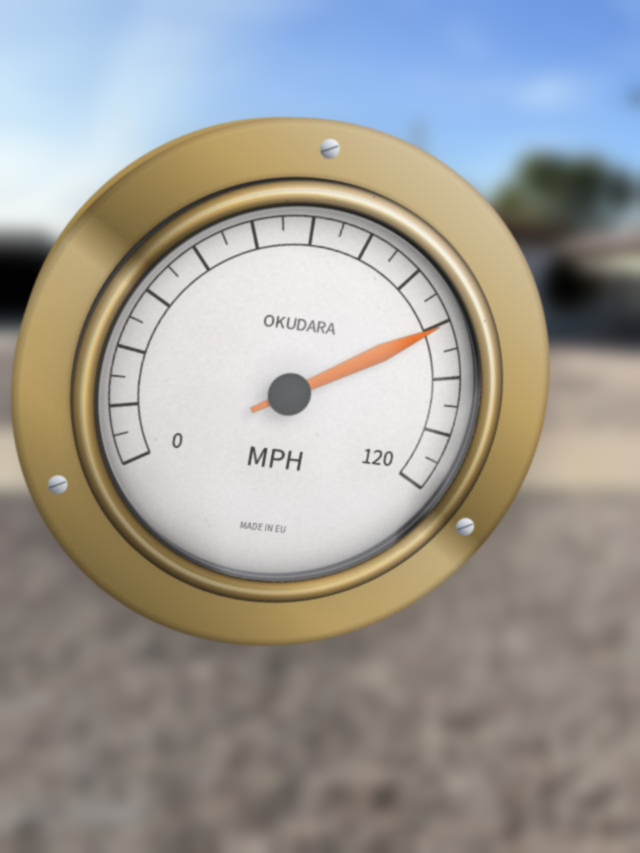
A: 90; mph
